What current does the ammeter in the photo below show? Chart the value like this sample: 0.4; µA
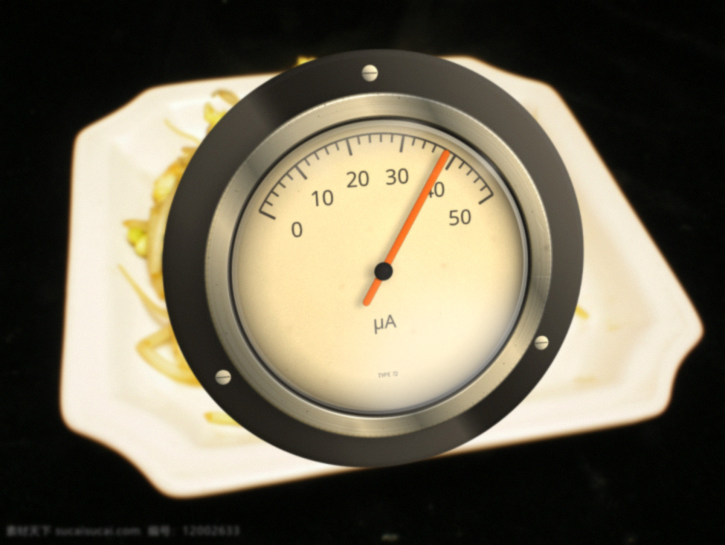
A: 38; µA
